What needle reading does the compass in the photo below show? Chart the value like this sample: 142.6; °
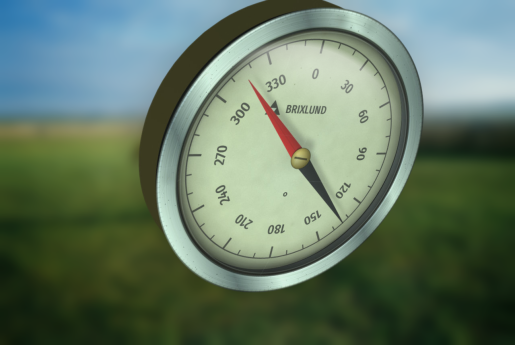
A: 315; °
